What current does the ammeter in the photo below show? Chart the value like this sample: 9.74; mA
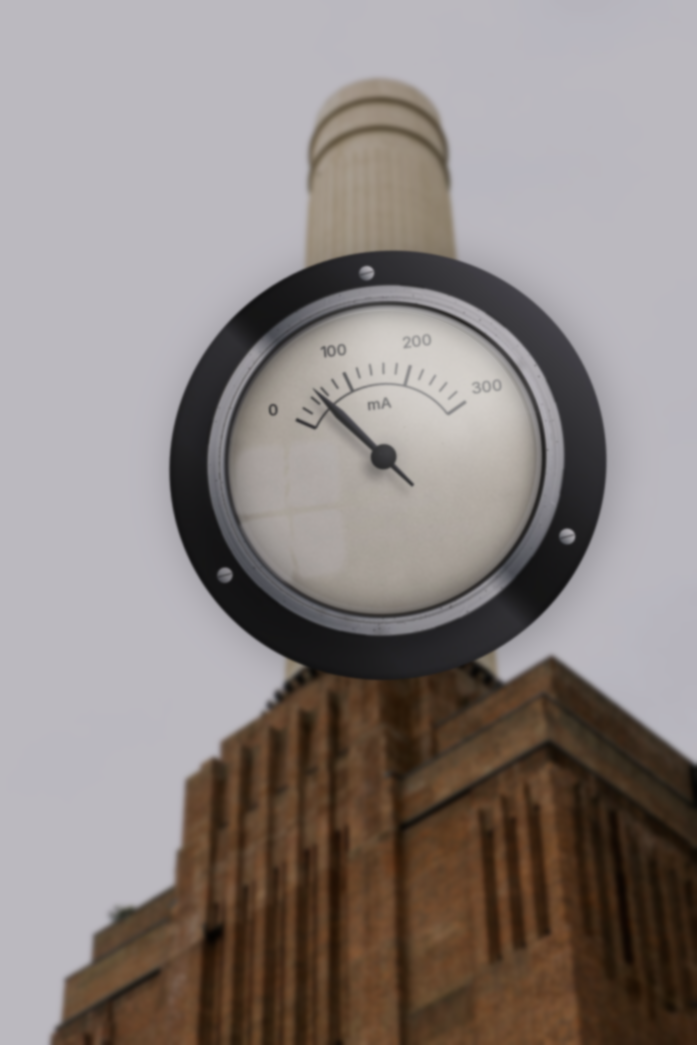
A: 50; mA
